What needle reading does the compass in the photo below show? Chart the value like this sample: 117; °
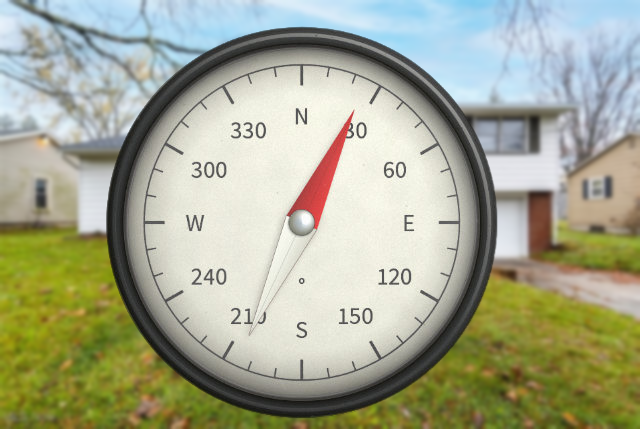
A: 25; °
